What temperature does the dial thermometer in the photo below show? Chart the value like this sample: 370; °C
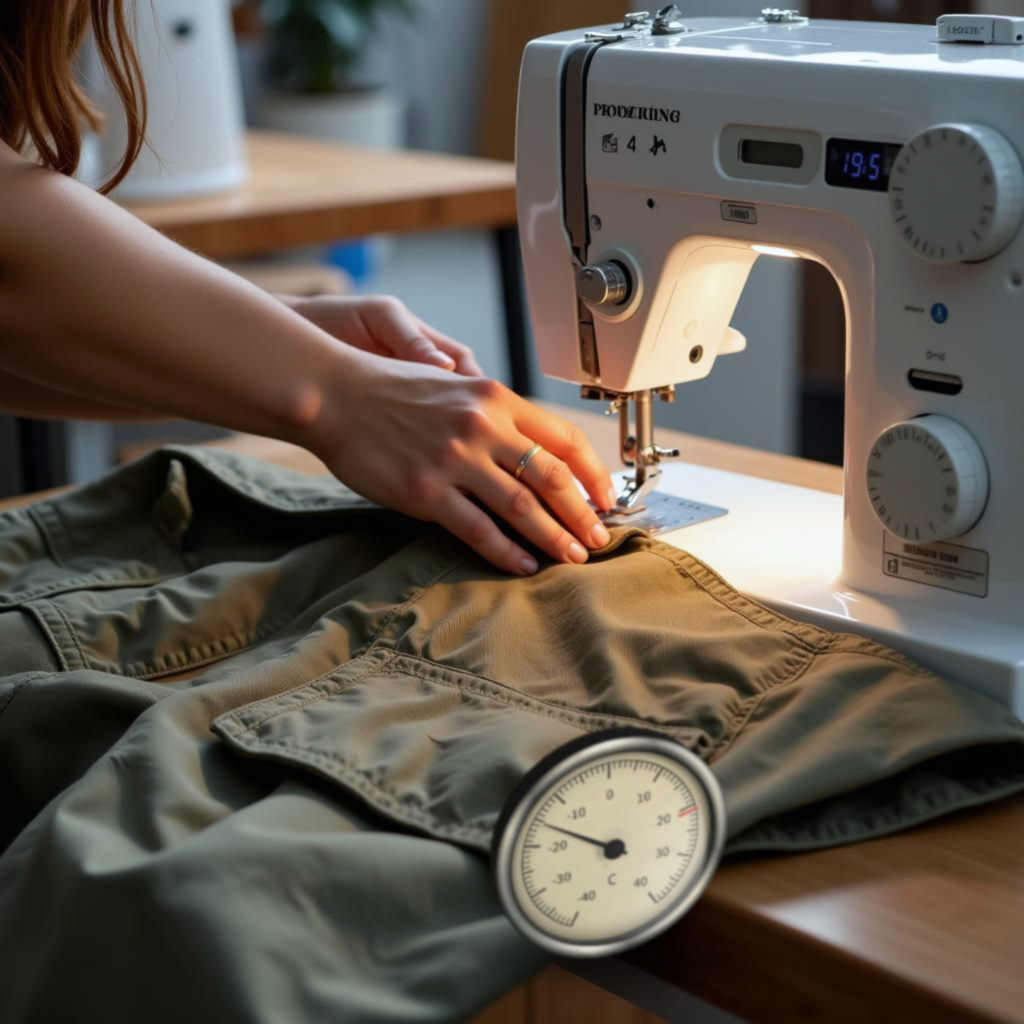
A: -15; °C
